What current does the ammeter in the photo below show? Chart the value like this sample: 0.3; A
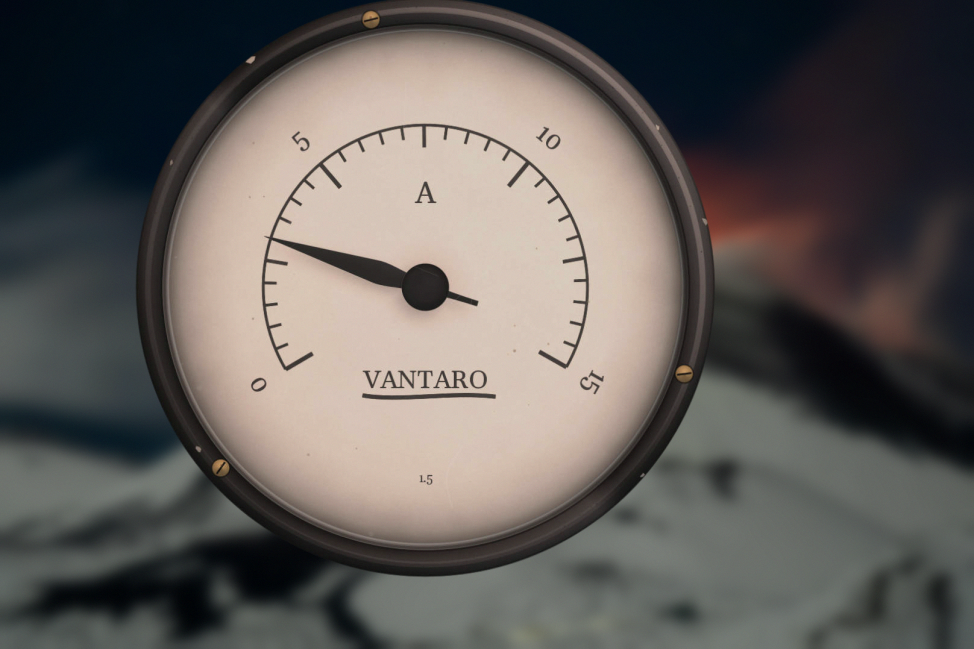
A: 3; A
